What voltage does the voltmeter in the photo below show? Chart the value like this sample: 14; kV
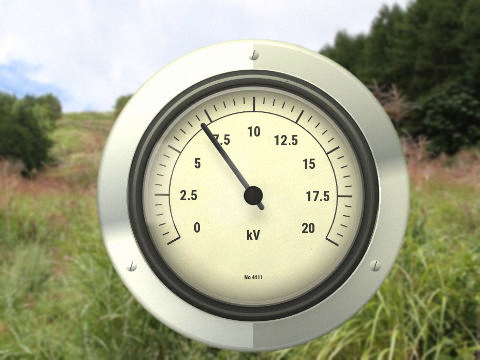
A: 7; kV
